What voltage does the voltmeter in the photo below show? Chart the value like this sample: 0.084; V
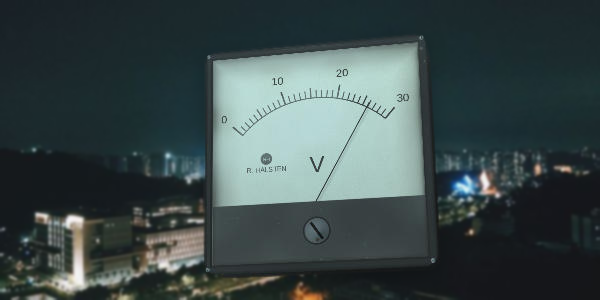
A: 26; V
